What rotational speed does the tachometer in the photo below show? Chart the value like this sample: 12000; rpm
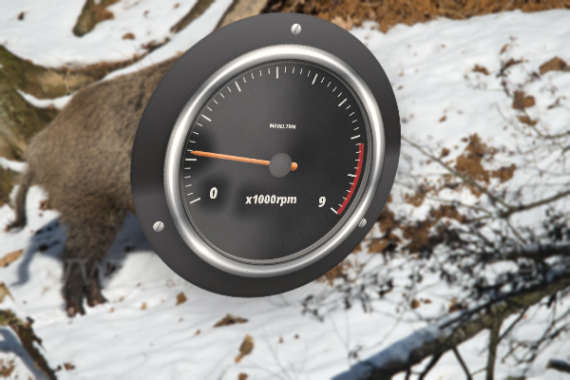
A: 1200; rpm
